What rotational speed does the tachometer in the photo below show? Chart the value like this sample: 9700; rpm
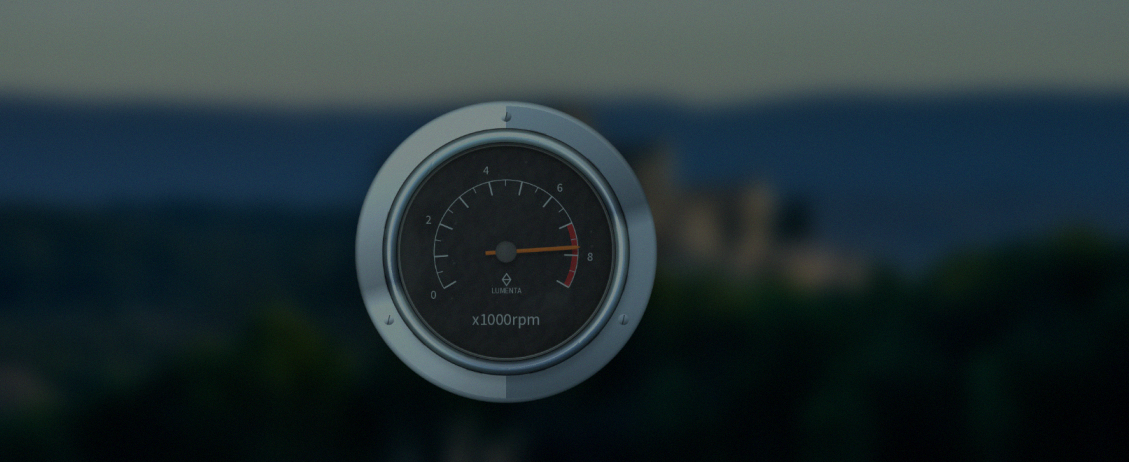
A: 7750; rpm
